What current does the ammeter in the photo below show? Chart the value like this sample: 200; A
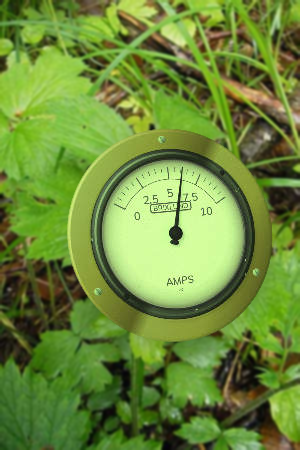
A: 6; A
